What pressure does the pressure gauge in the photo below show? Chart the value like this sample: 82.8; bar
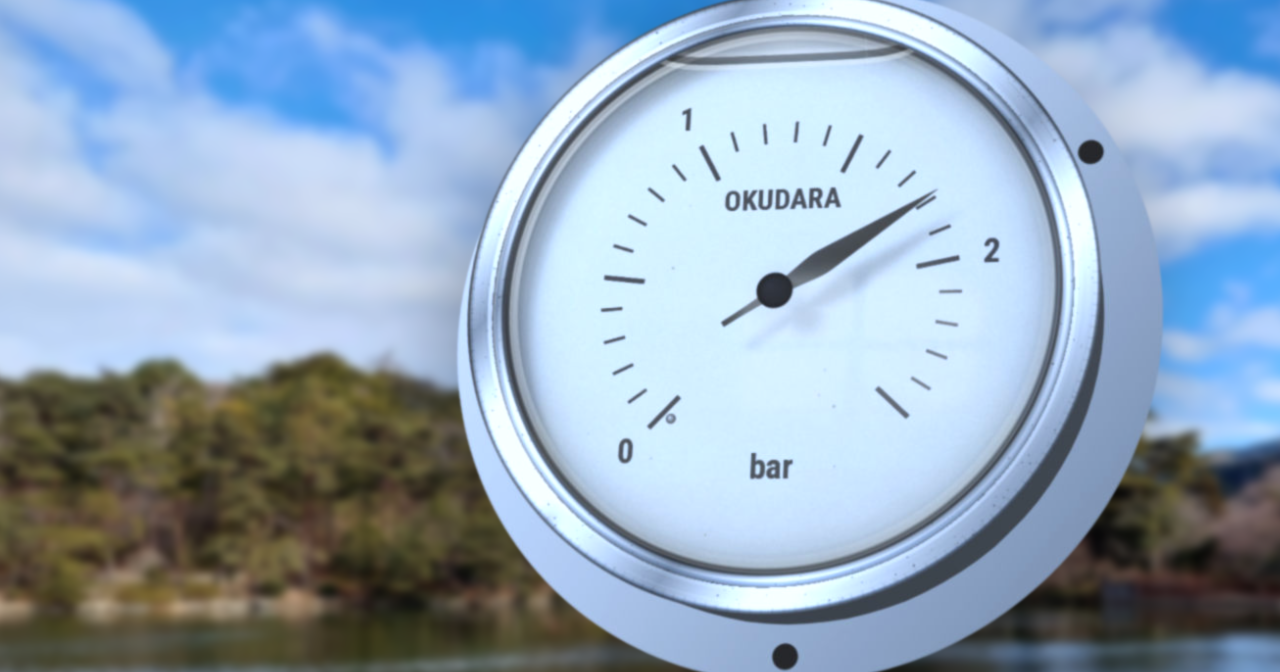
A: 1.8; bar
